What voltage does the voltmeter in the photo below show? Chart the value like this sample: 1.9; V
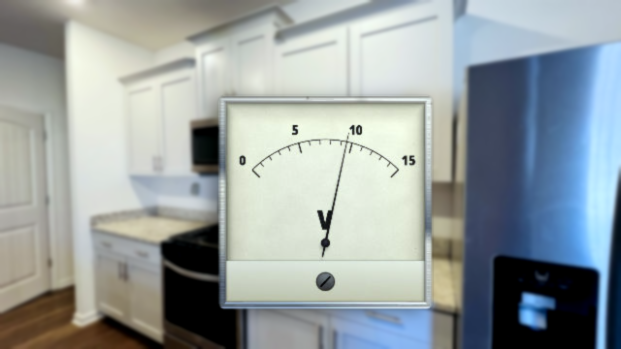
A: 9.5; V
